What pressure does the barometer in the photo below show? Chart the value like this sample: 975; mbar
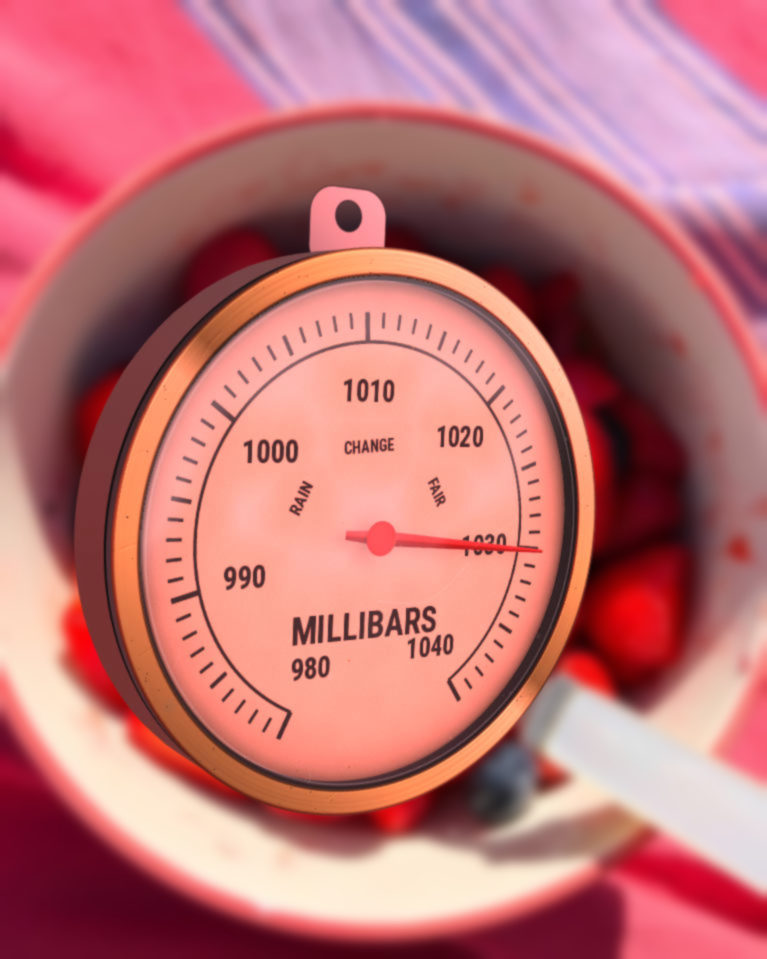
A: 1030; mbar
